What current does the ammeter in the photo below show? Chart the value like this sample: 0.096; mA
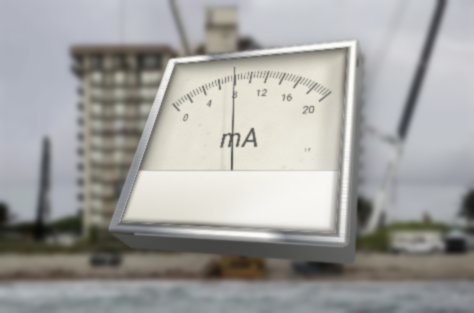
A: 8; mA
